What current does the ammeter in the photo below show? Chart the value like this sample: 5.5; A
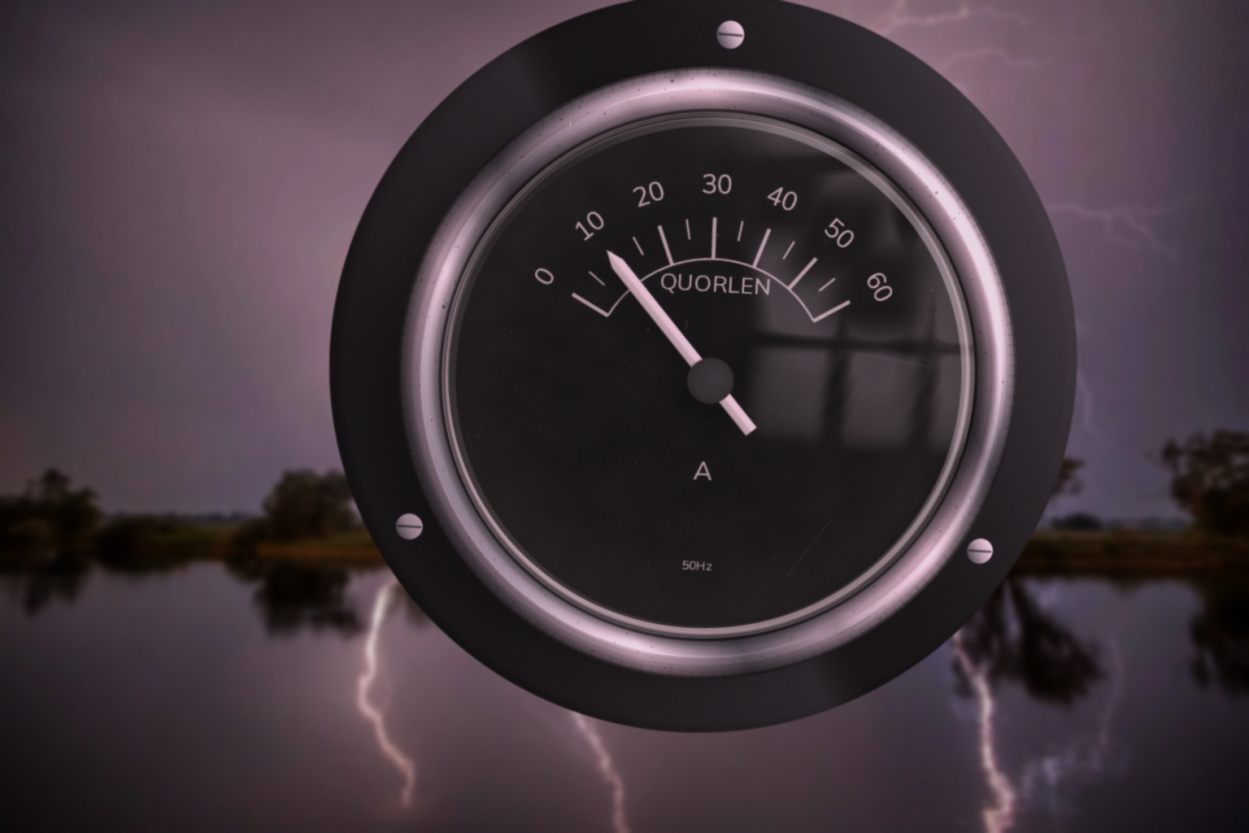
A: 10; A
